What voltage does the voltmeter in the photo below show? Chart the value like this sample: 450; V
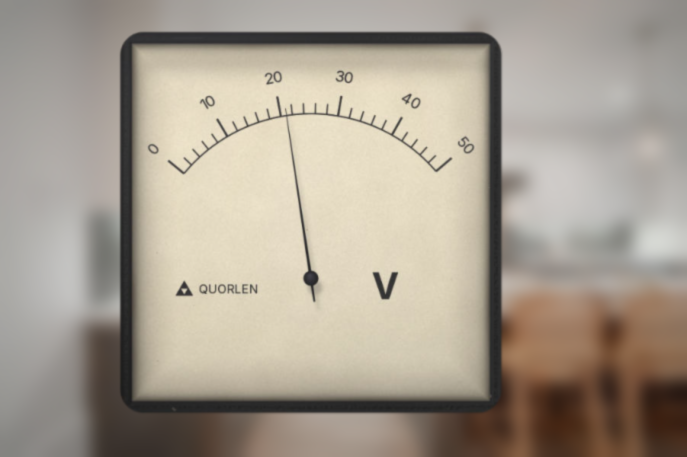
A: 21; V
